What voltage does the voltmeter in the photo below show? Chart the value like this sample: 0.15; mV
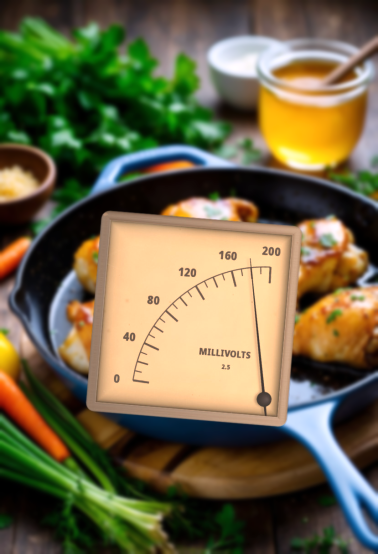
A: 180; mV
